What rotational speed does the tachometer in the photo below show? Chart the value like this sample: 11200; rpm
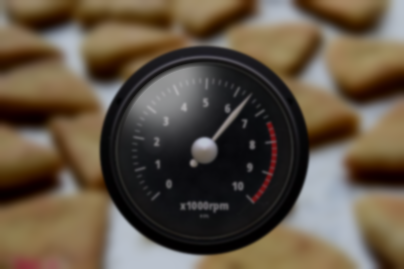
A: 6400; rpm
